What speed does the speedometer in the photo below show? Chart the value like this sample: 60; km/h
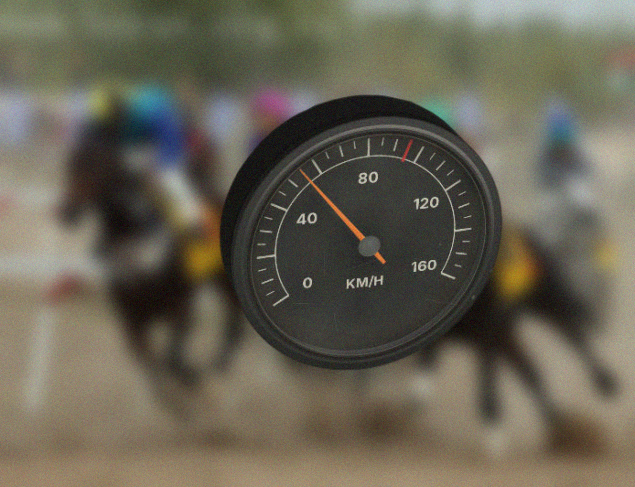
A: 55; km/h
